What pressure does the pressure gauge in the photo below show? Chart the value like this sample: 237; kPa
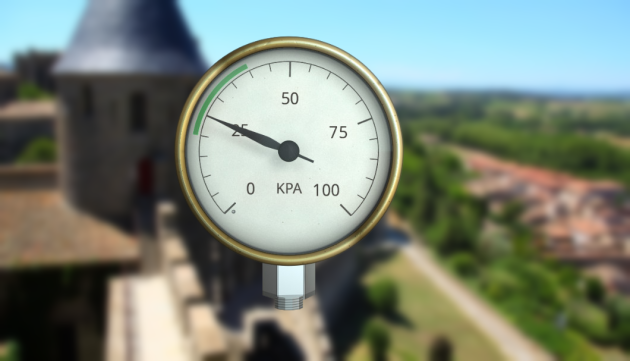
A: 25; kPa
